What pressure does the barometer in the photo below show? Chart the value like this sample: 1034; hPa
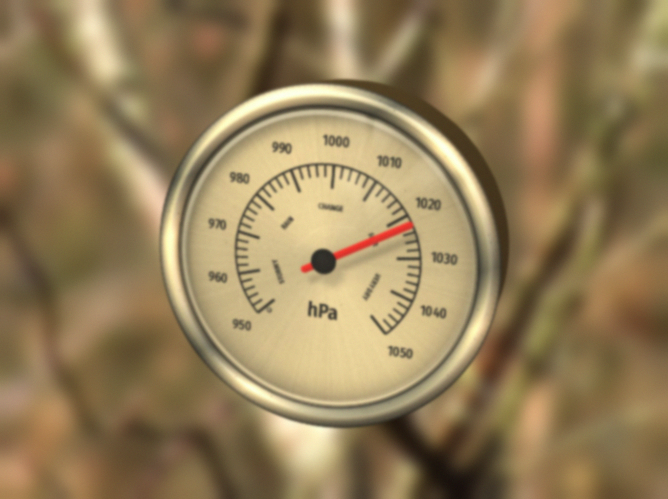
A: 1022; hPa
